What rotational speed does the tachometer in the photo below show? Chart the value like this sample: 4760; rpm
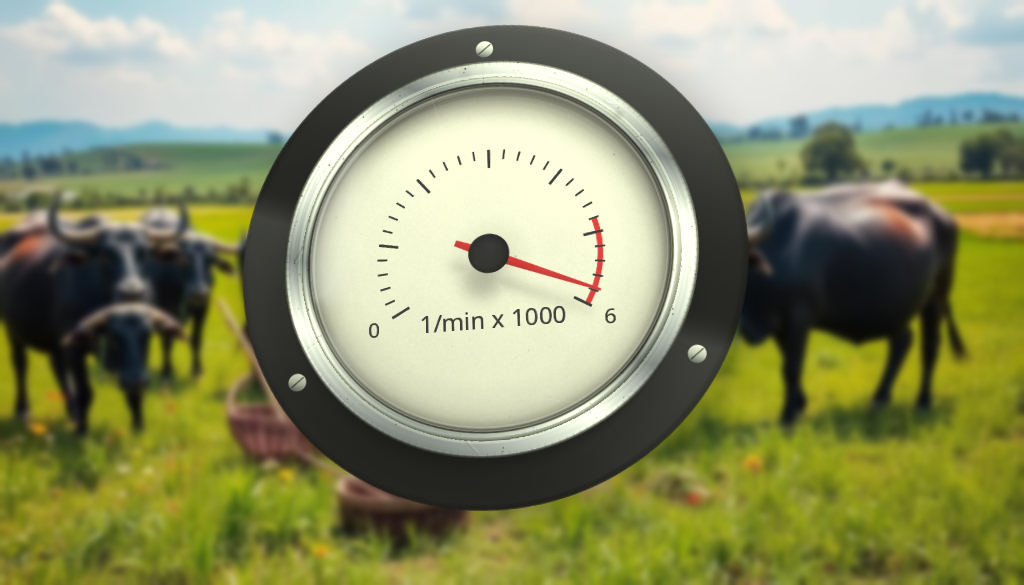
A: 5800; rpm
